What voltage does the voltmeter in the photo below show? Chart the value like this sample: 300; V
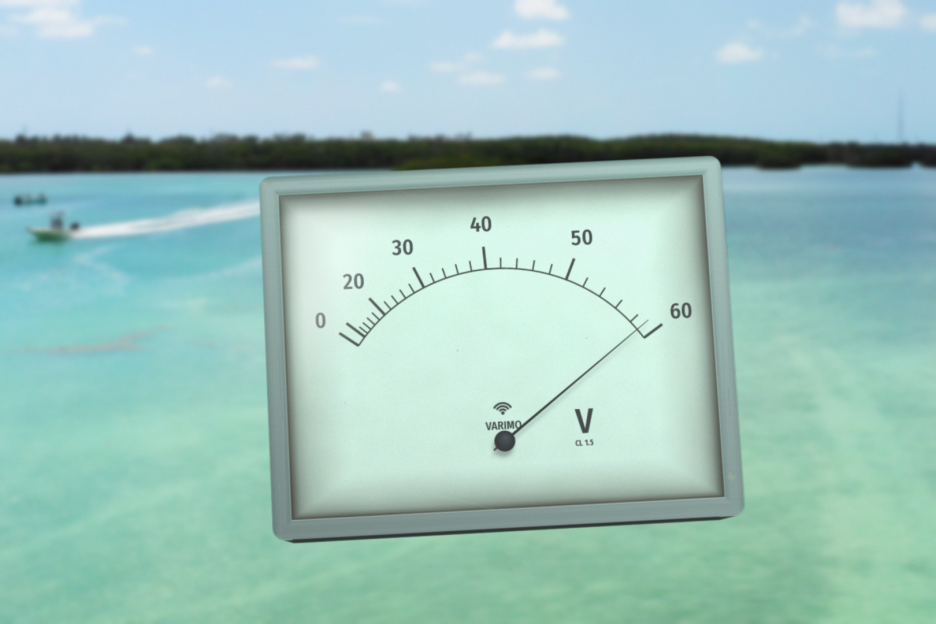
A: 59; V
